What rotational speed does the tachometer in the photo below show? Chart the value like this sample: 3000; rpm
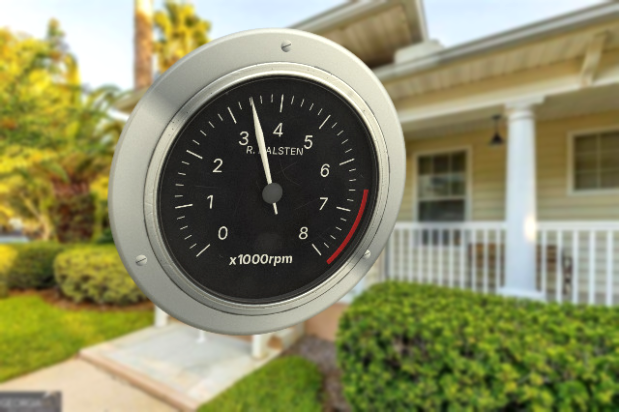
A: 3400; rpm
